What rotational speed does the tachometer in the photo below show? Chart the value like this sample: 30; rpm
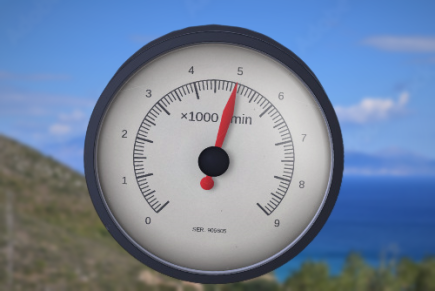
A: 5000; rpm
